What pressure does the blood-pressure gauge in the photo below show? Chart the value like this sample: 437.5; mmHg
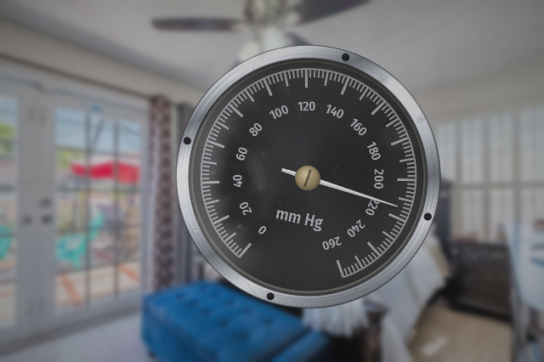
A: 214; mmHg
